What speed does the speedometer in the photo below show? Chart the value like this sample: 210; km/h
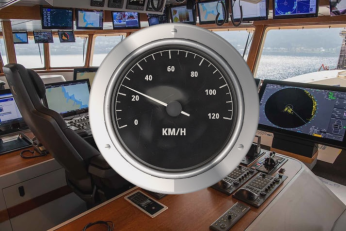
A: 25; km/h
